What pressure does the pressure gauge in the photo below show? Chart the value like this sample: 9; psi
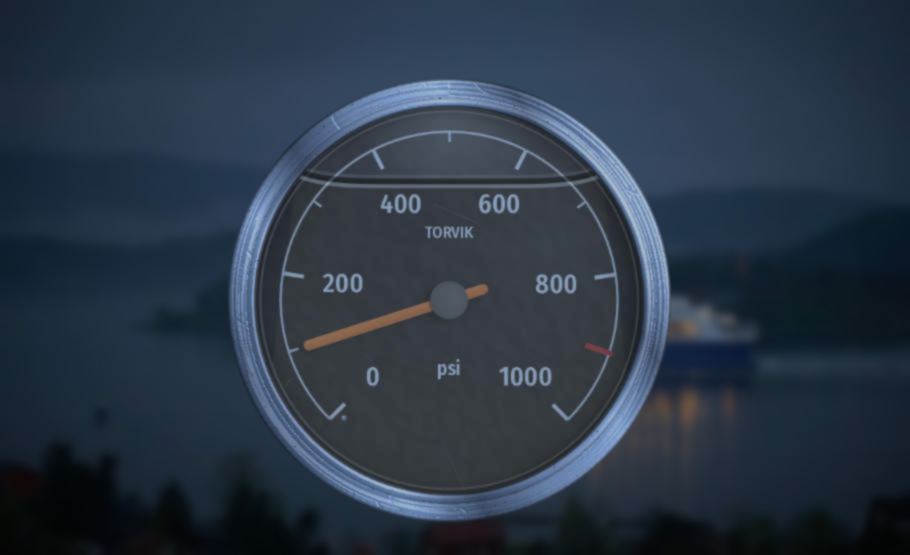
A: 100; psi
